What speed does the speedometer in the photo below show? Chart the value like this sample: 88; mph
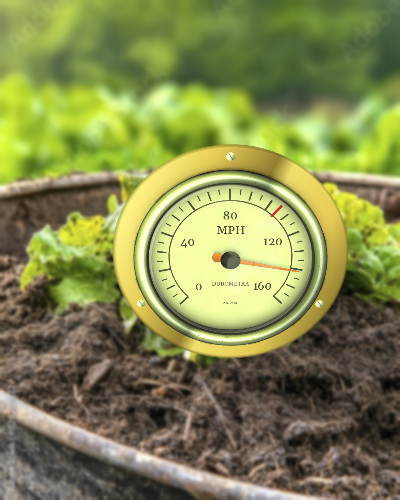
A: 140; mph
